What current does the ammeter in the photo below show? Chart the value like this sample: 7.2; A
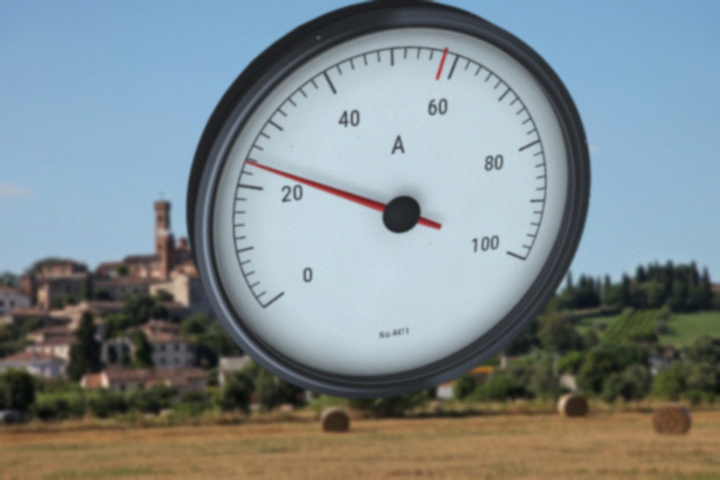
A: 24; A
